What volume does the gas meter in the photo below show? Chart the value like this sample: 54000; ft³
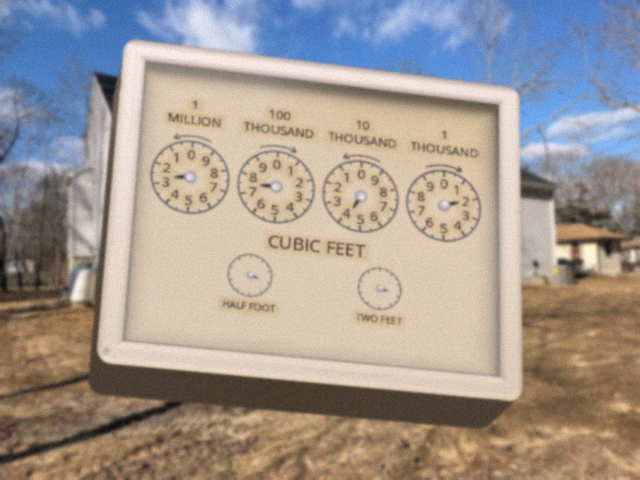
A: 274200; ft³
